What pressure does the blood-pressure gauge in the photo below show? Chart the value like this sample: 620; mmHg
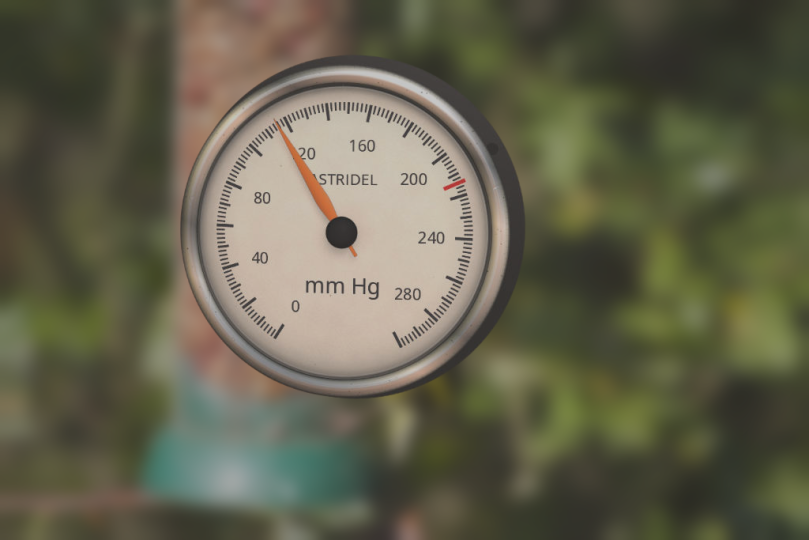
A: 116; mmHg
